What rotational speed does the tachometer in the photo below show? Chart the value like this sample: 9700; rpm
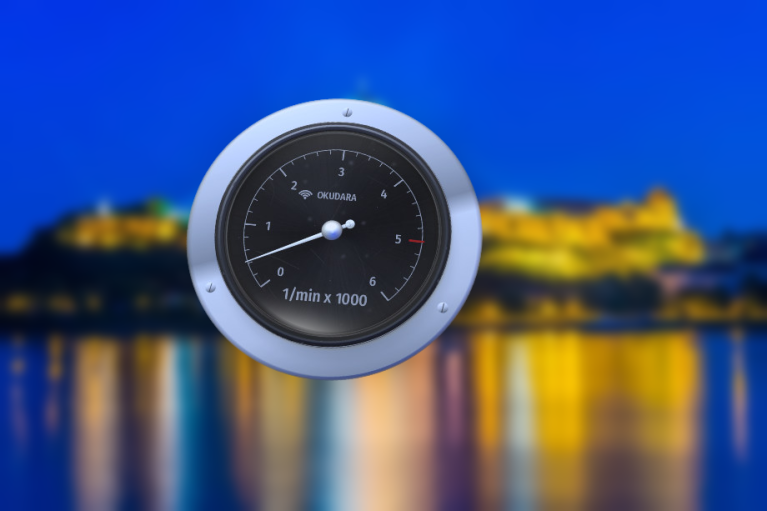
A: 400; rpm
